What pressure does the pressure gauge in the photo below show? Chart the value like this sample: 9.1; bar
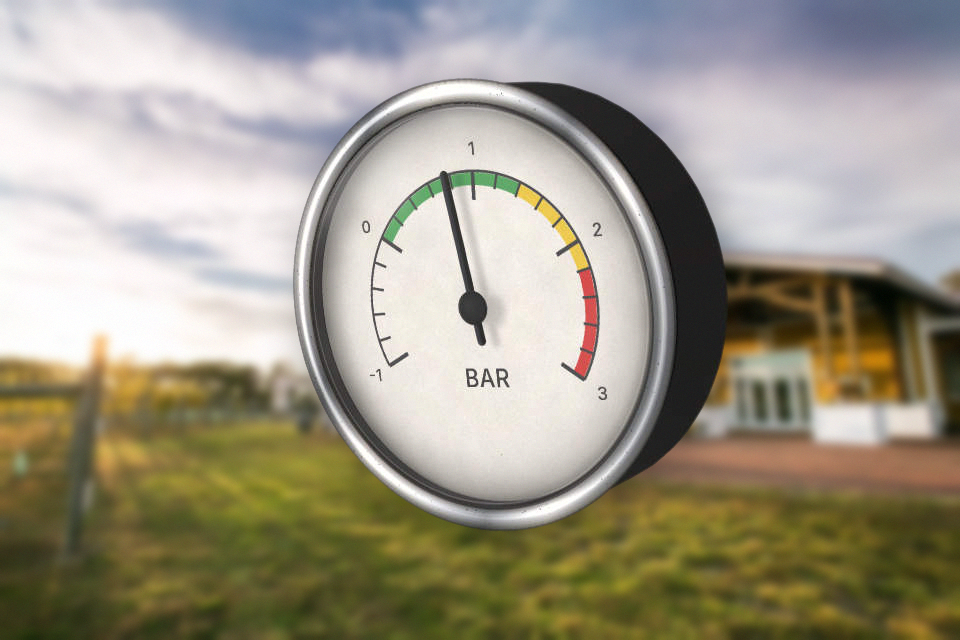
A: 0.8; bar
